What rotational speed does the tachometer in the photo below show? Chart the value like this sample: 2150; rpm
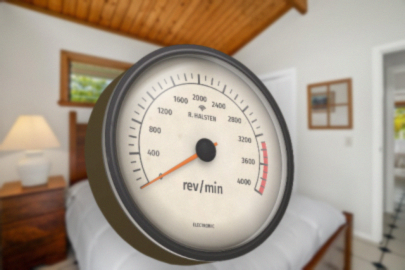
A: 0; rpm
